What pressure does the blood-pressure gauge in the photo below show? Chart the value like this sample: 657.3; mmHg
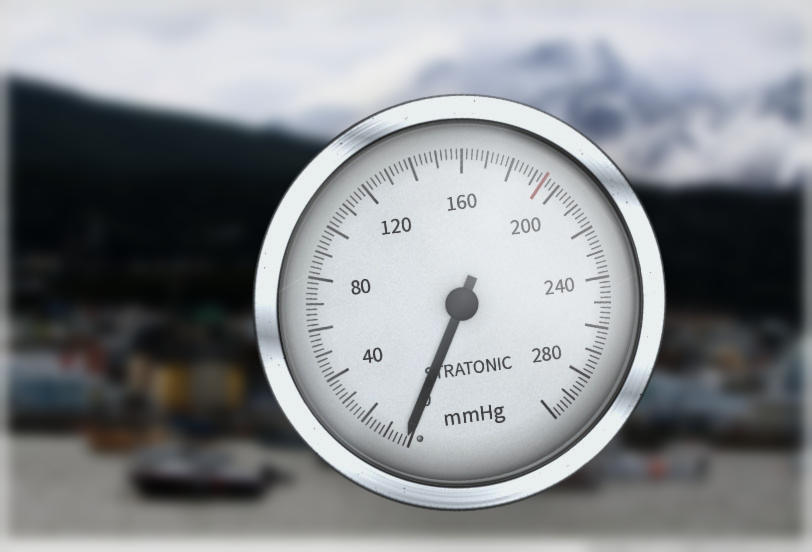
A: 2; mmHg
